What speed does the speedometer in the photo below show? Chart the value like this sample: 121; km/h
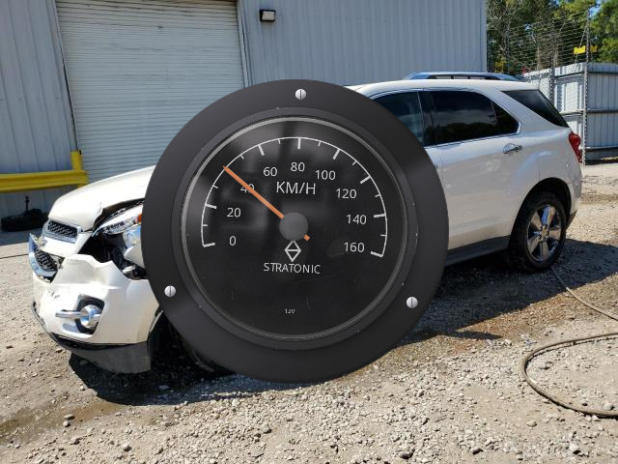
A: 40; km/h
